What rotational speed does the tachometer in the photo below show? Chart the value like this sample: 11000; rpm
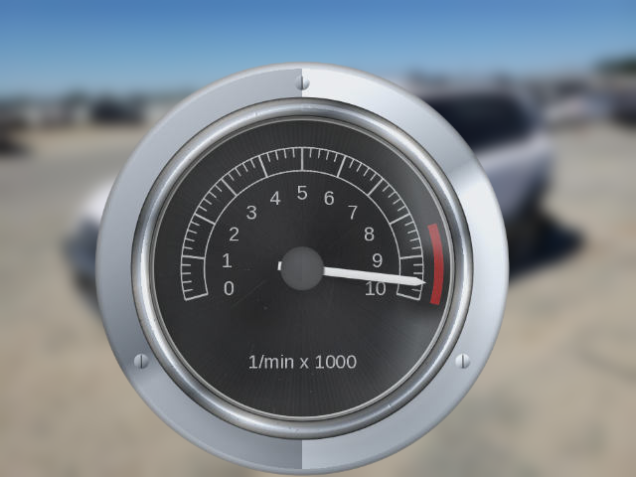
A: 9600; rpm
